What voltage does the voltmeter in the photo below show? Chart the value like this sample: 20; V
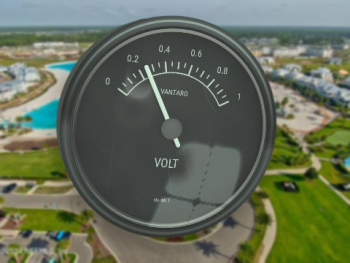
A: 0.25; V
